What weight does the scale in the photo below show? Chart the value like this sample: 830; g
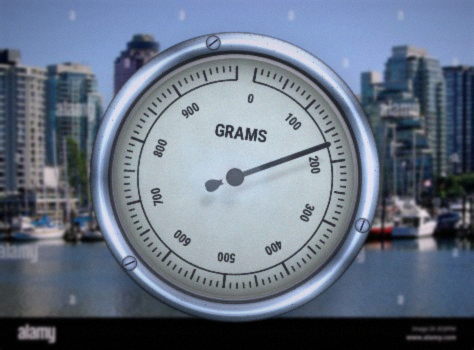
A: 170; g
